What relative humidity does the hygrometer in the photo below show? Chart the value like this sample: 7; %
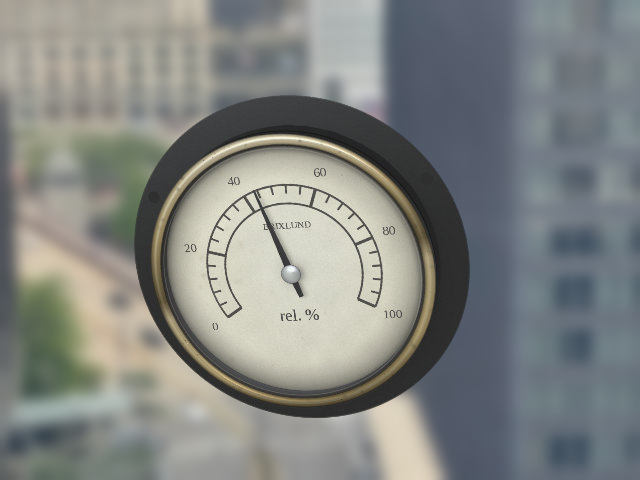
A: 44; %
